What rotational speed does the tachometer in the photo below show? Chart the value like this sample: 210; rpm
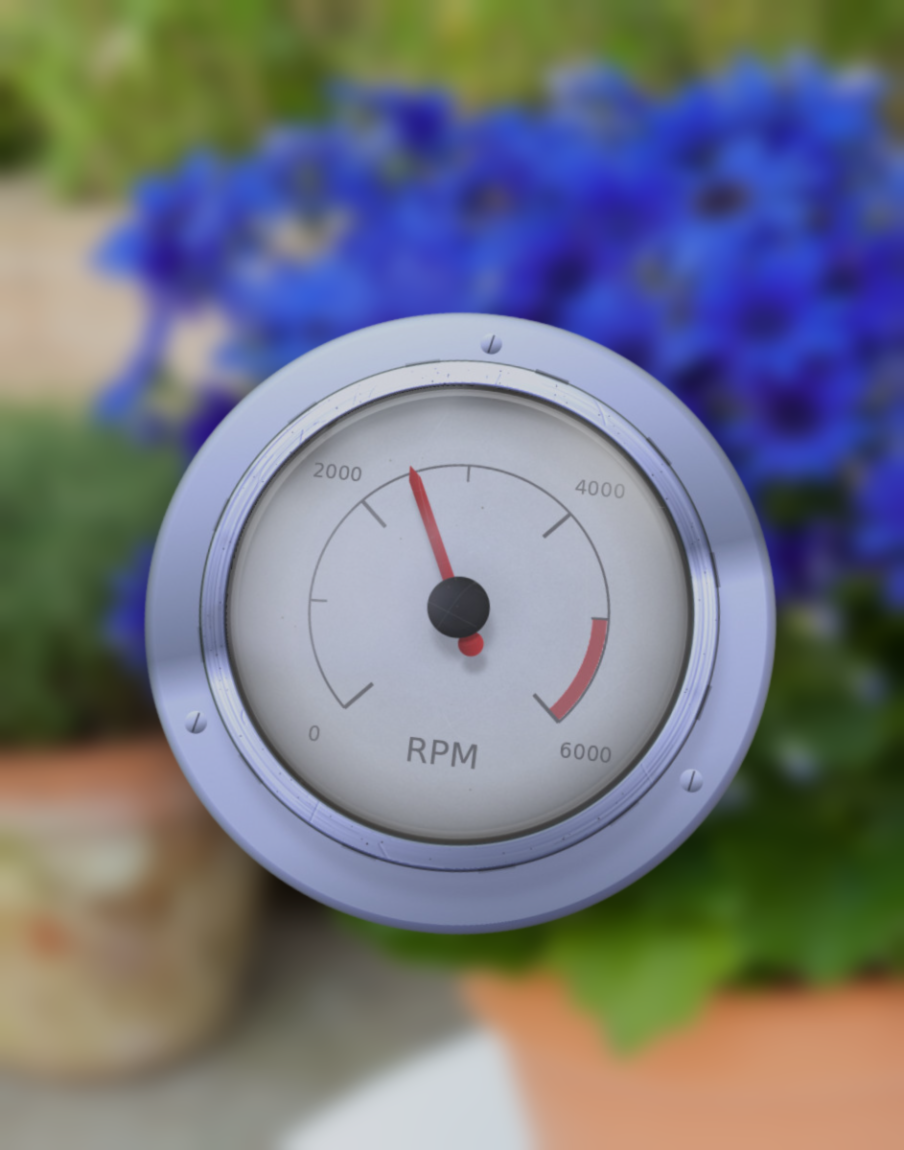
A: 2500; rpm
